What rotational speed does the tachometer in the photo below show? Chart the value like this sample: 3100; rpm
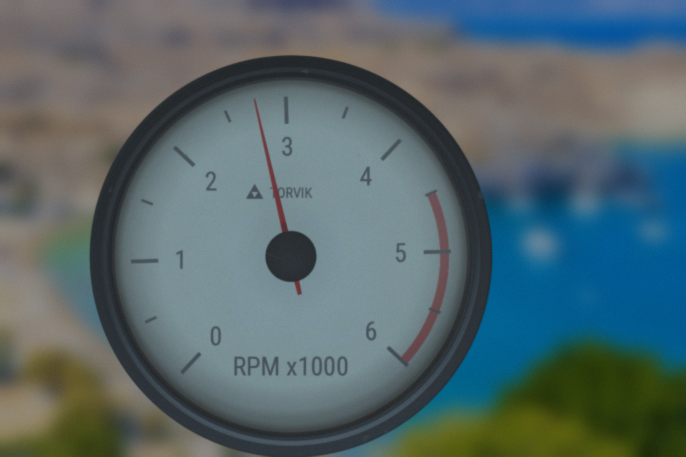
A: 2750; rpm
